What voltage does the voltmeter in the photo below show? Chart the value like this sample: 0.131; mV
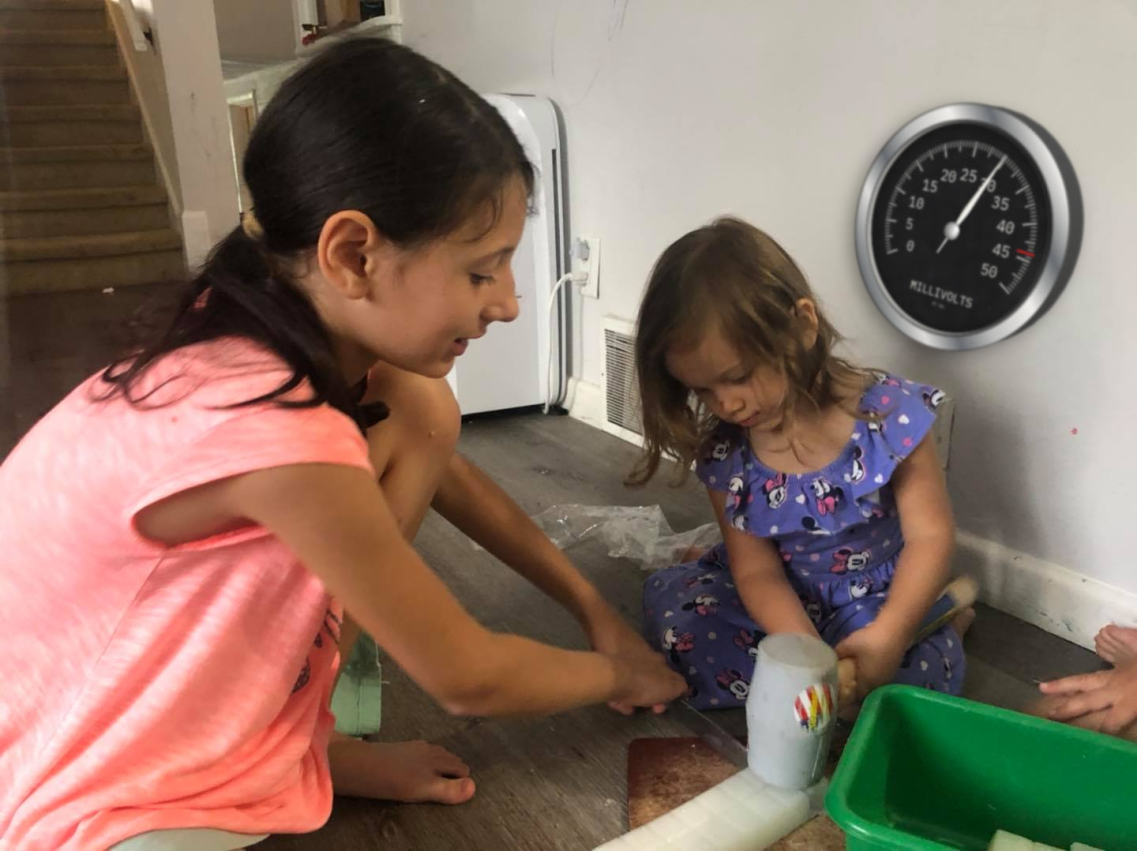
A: 30; mV
